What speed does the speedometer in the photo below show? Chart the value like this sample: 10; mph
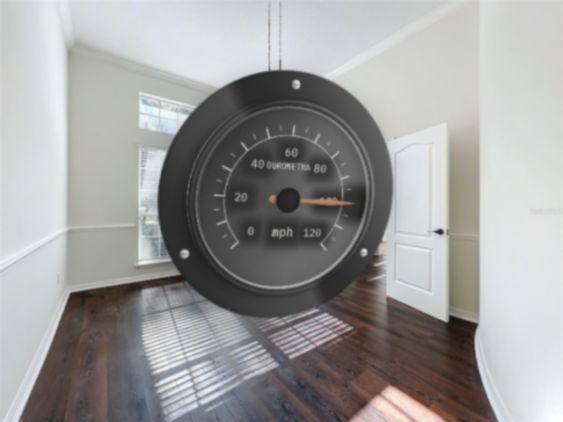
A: 100; mph
